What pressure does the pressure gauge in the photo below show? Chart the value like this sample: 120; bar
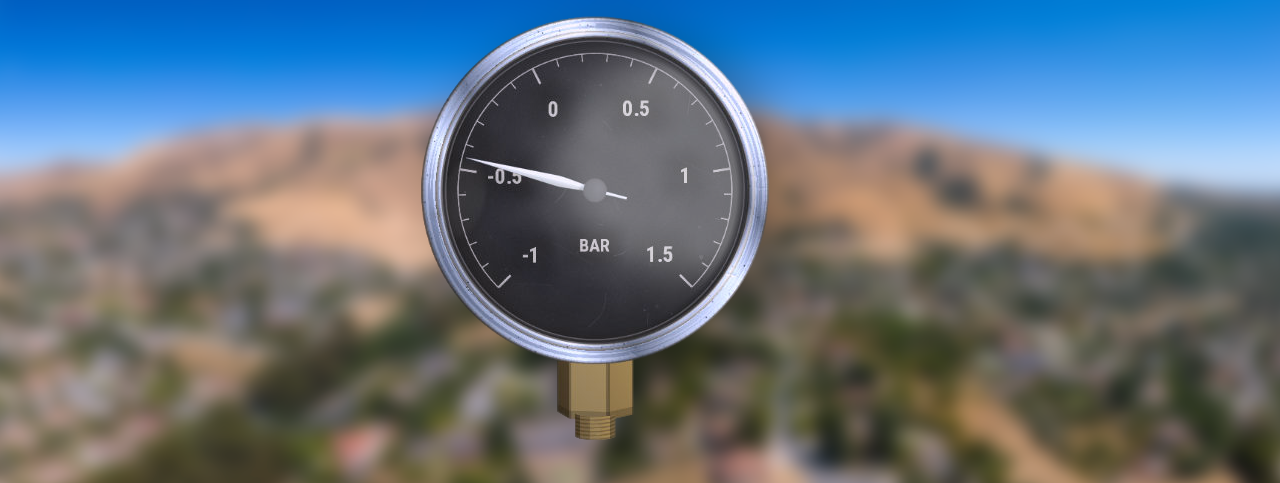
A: -0.45; bar
